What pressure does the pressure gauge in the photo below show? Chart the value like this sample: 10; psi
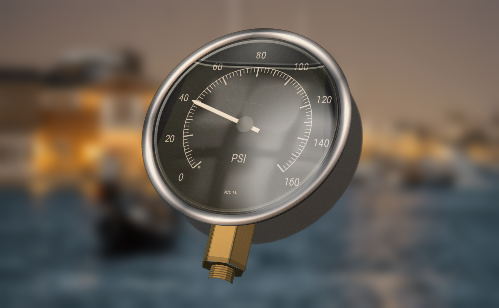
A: 40; psi
